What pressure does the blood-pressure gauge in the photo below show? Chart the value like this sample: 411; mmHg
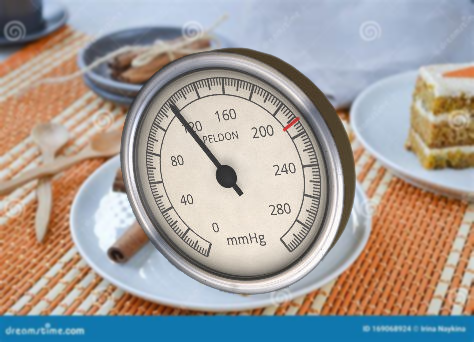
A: 120; mmHg
